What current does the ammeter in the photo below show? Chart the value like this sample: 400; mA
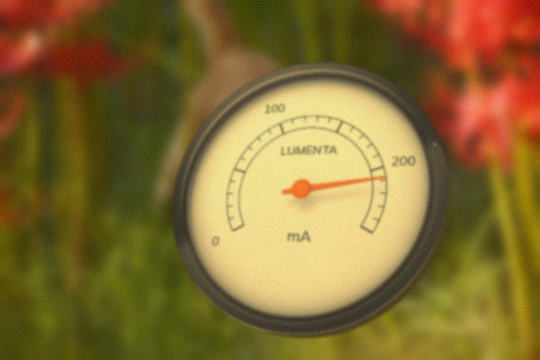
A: 210; mA
